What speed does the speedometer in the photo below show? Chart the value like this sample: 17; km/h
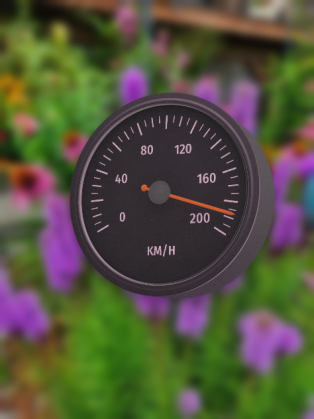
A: 187.5; km/h
